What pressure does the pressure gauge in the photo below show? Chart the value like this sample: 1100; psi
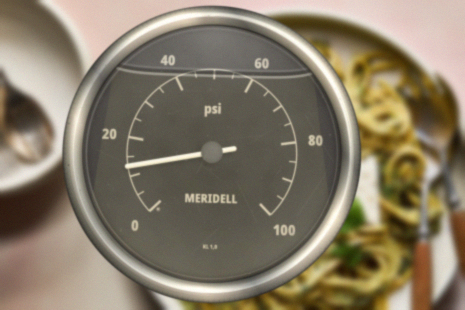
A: 12.5; psi
